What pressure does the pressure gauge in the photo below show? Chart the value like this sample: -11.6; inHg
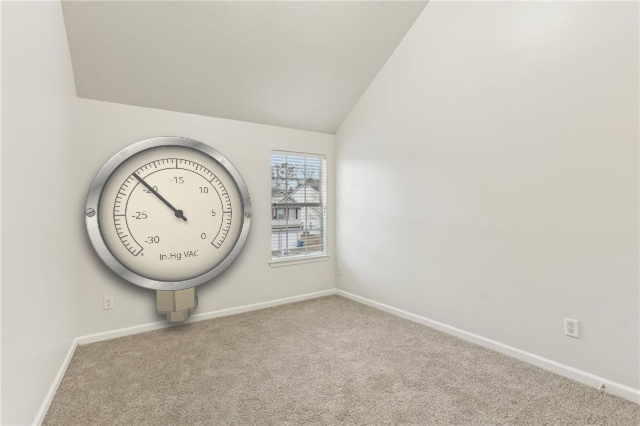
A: -20; inHg
